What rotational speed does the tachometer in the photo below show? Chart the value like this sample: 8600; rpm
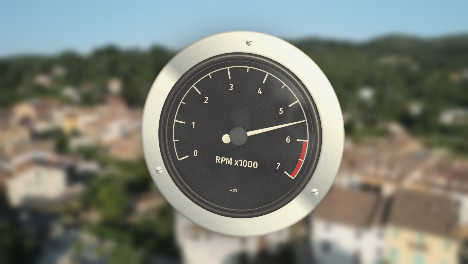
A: 5500; rpm
